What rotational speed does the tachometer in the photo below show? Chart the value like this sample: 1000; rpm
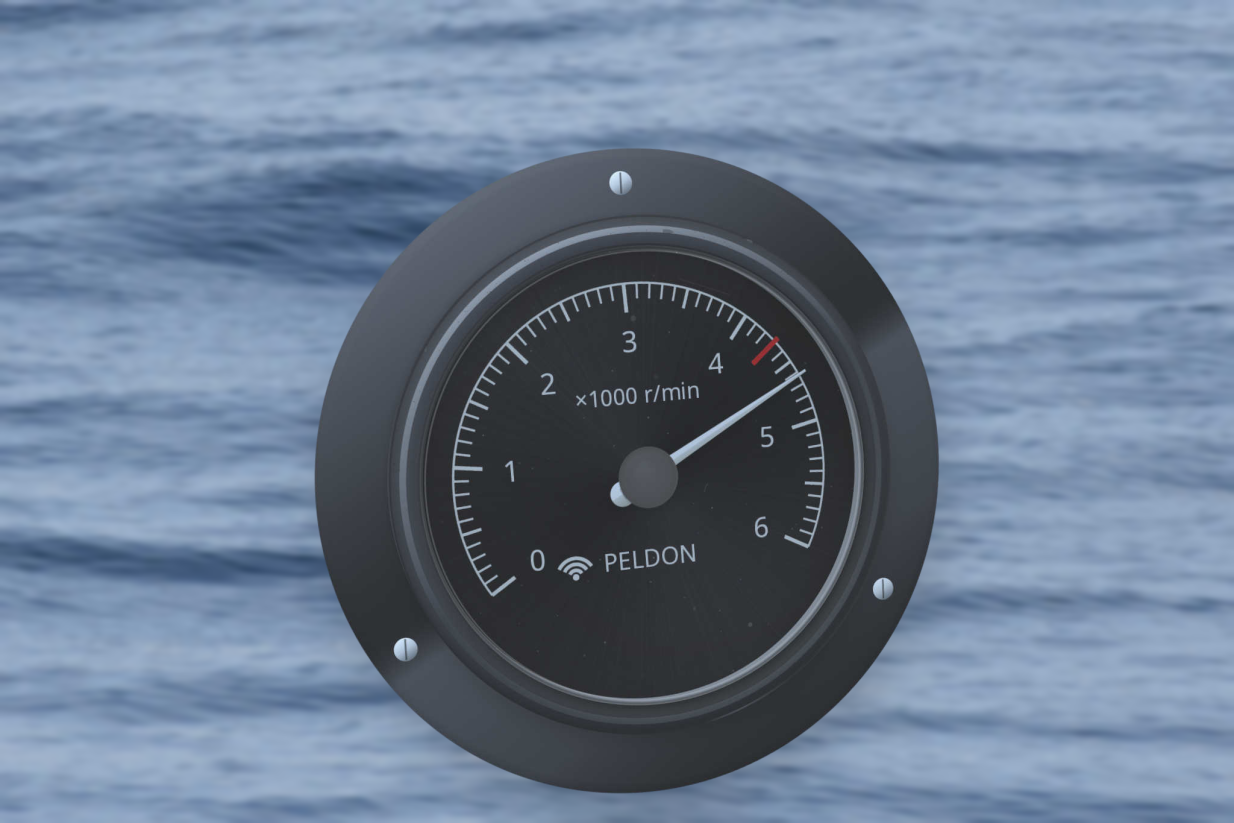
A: 4600; rpm
